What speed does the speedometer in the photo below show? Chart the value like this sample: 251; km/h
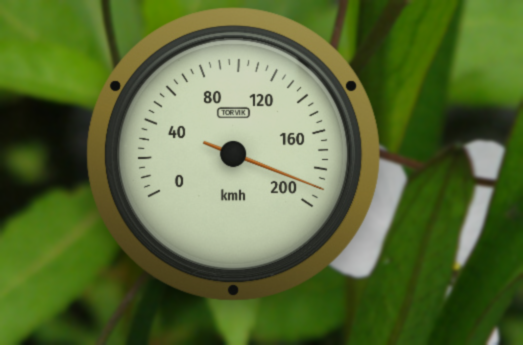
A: 190; km/h
